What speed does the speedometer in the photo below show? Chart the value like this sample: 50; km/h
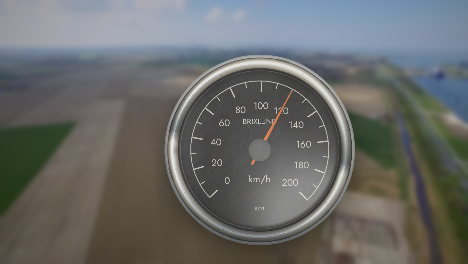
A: 120; km/h
